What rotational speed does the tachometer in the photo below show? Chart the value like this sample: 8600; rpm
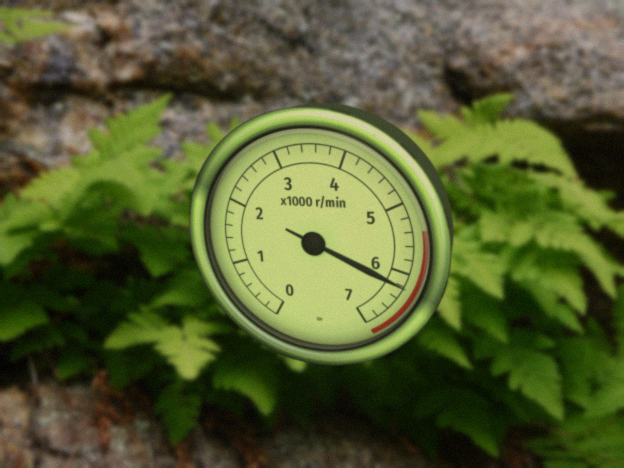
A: 6200; rpm
